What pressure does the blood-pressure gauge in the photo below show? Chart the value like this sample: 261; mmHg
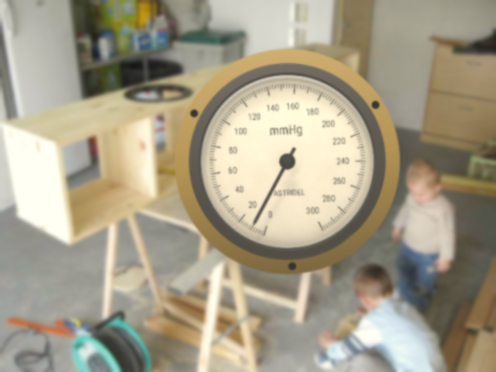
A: 10; mmHg
